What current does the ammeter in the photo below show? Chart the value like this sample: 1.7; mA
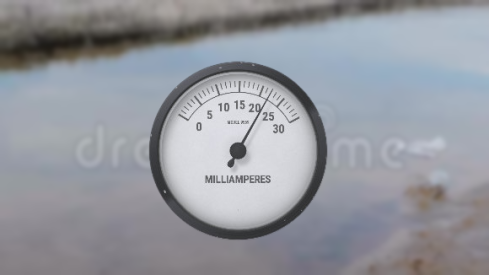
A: 22; mA
